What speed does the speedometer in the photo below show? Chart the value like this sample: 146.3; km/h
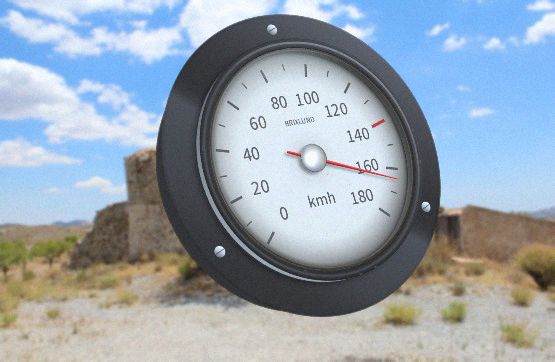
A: 165; km/h
